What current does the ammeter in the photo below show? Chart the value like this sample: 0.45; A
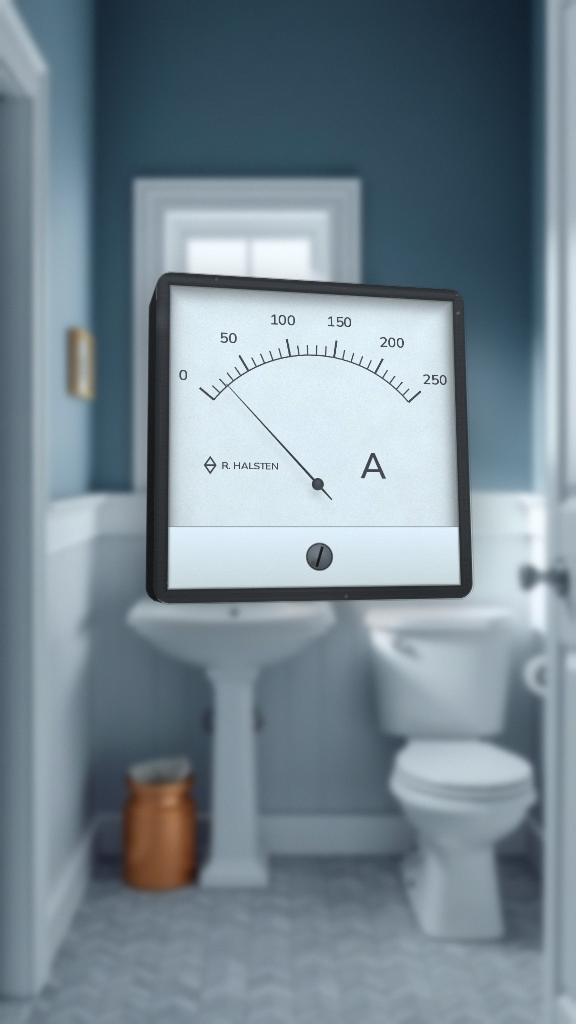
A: 20; A
